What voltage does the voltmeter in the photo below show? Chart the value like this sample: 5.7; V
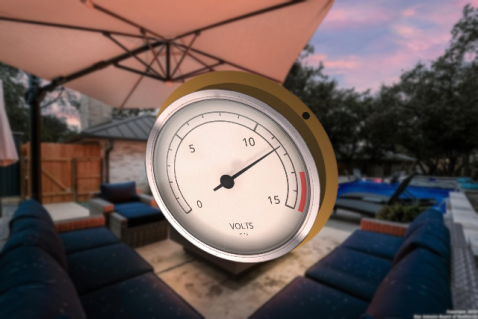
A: 11.5; V
